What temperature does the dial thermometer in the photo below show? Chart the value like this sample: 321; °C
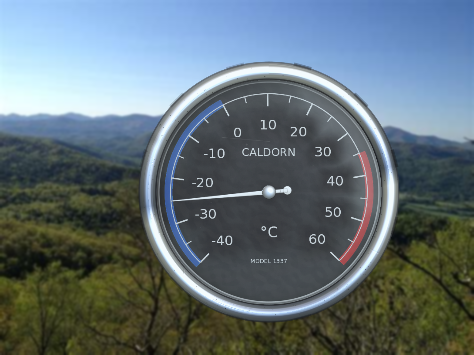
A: -25; °C
